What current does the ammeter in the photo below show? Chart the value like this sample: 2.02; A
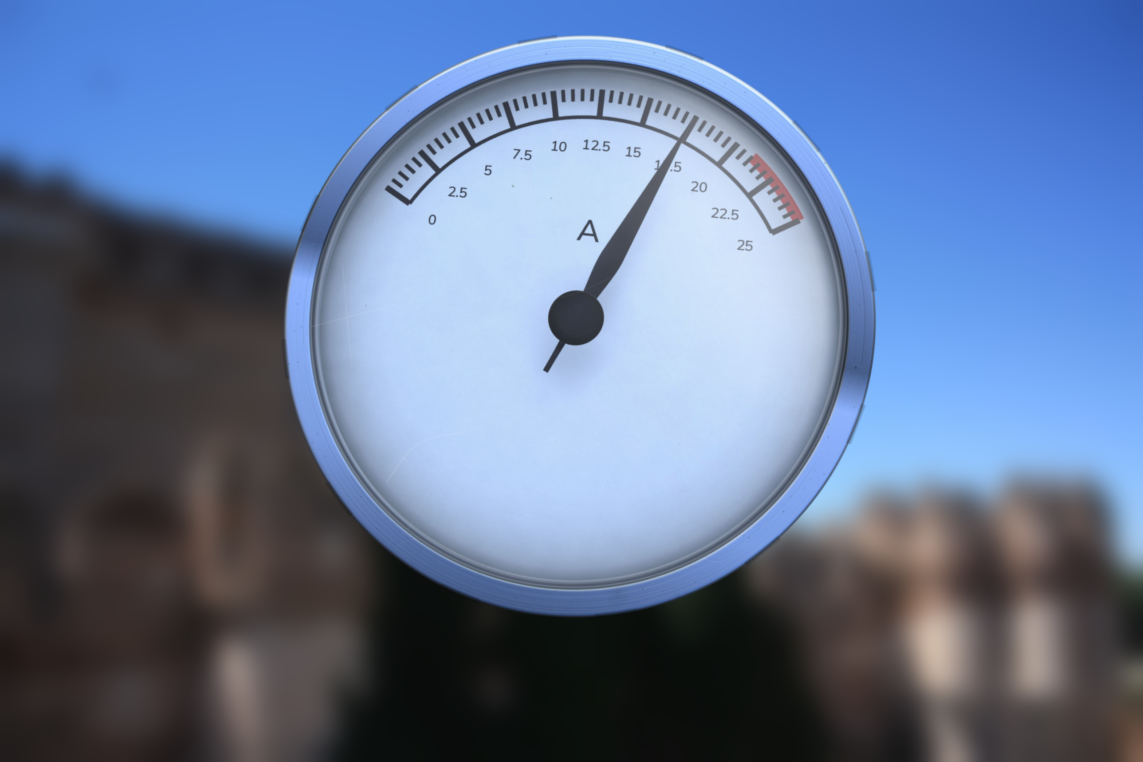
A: 17.5; A
